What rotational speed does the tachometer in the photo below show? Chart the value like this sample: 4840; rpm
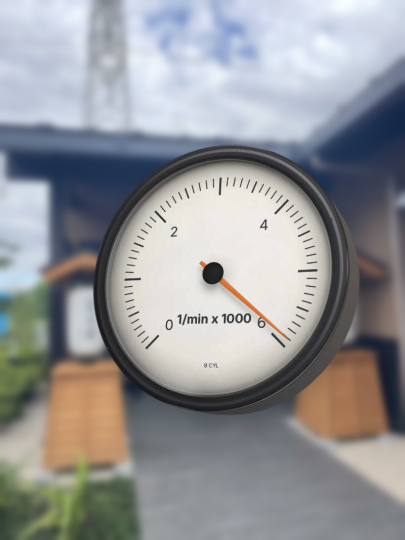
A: 5900; rpm
